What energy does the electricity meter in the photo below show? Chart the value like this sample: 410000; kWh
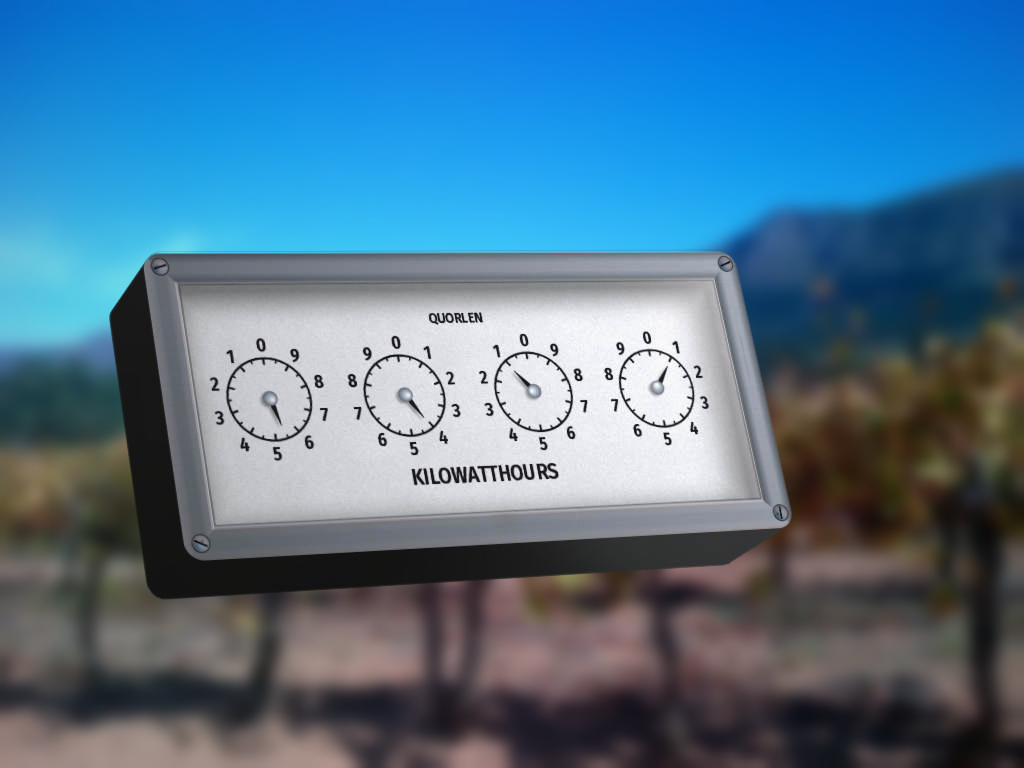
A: 5411; kWh
